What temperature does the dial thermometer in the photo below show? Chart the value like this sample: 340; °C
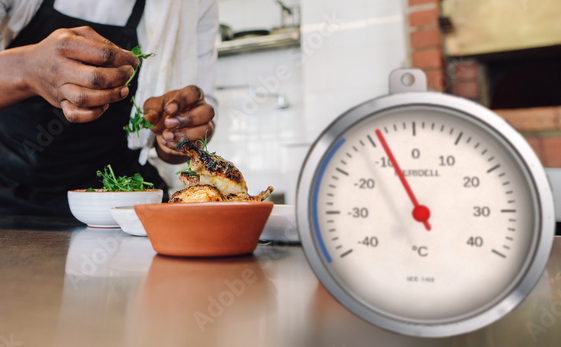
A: -8; °C
